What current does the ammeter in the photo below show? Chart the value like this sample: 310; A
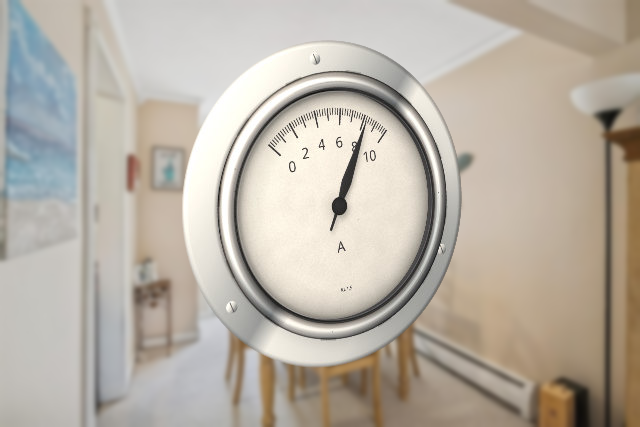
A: 8; A
